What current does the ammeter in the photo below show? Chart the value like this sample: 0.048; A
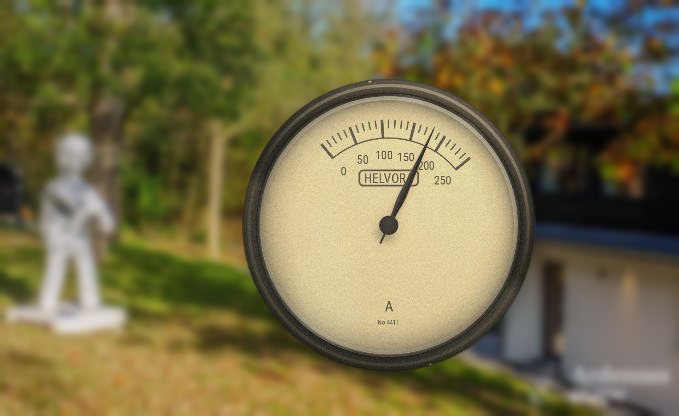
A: 180; A
